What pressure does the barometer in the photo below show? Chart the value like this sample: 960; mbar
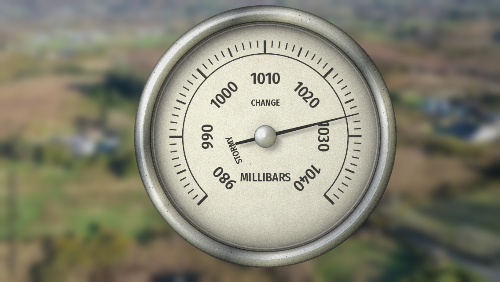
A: 1027; mbar
